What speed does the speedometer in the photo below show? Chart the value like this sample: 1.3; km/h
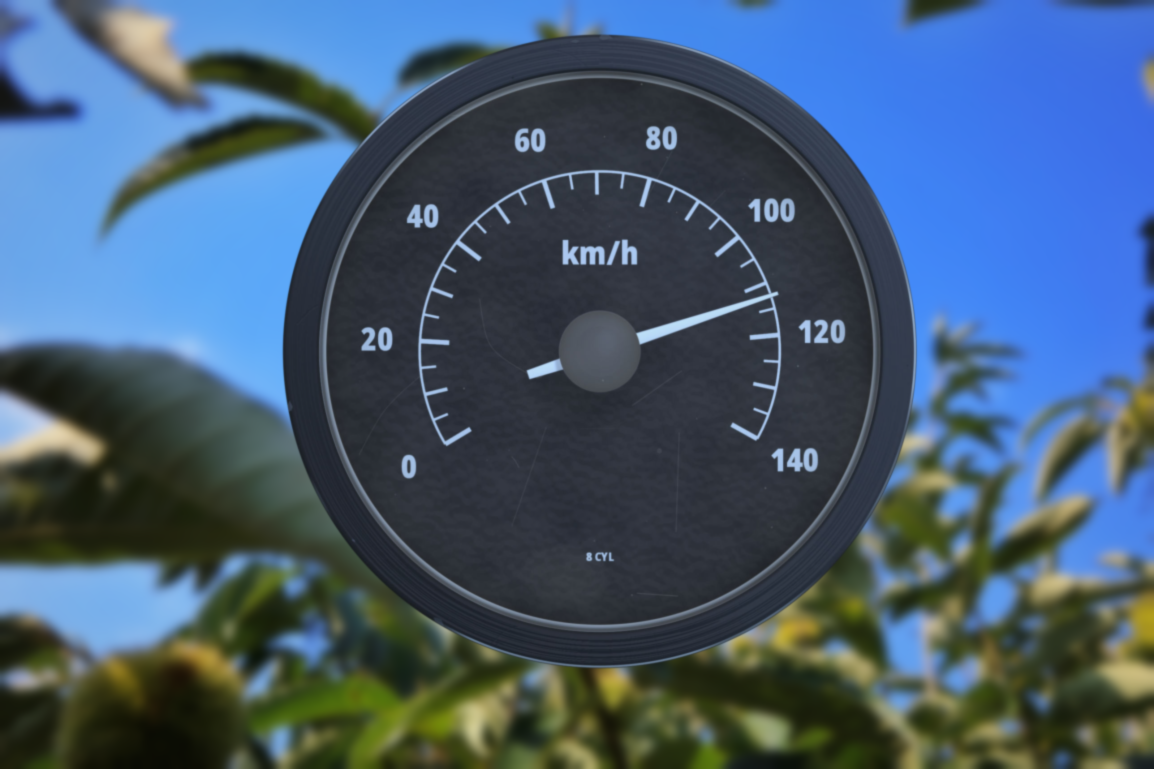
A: 112.5; km/h
